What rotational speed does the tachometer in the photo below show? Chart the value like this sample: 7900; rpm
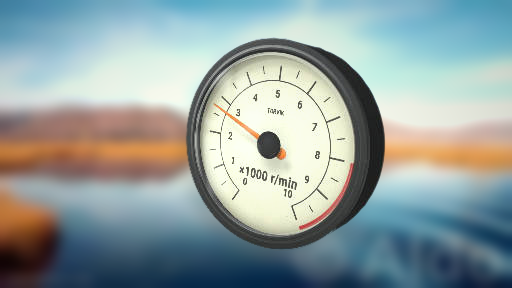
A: 2750; rpm
